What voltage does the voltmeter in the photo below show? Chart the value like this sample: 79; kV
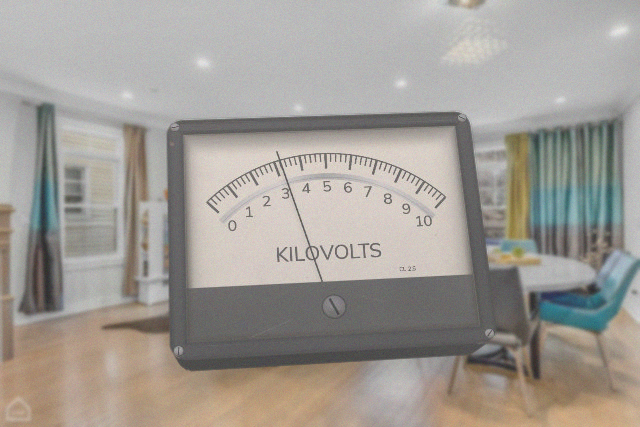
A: 3.2; kV
